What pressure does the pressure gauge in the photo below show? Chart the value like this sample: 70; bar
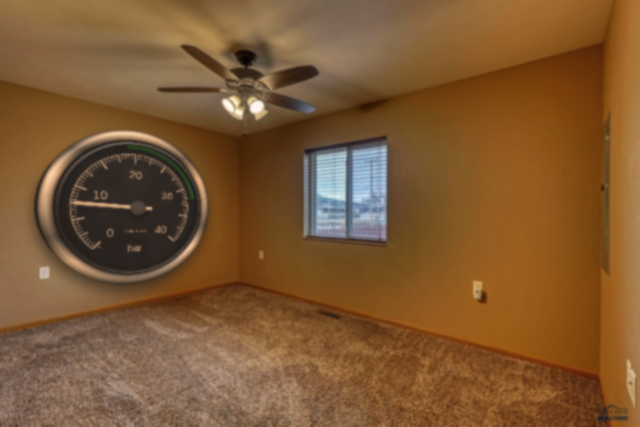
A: 7.5; bar
